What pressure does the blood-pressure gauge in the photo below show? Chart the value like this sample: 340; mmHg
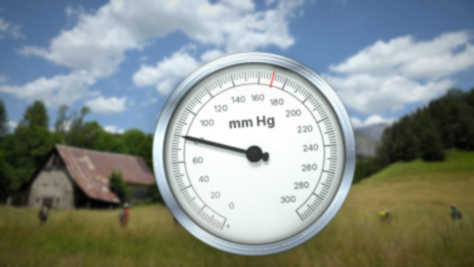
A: 80; mmHg
